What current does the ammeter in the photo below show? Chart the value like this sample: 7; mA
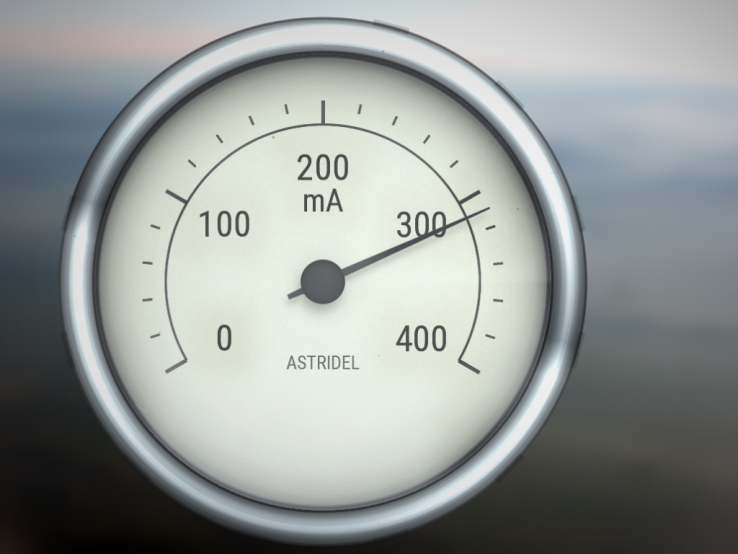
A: 310; mA
